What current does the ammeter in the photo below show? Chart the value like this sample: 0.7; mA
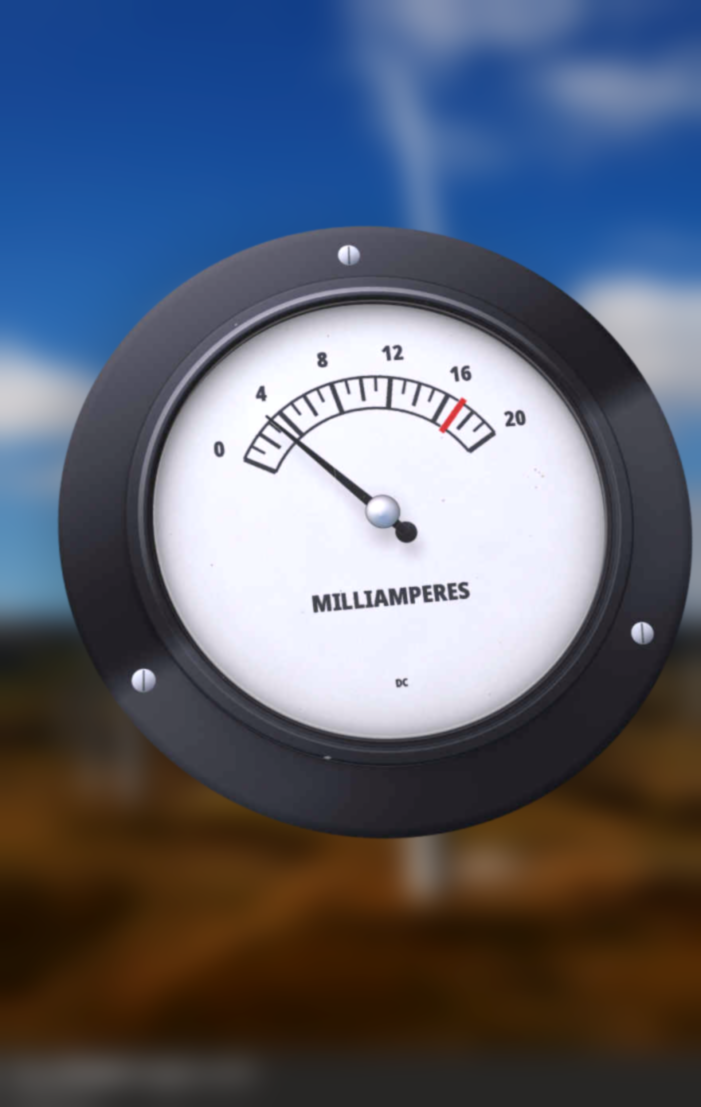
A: 3; mA
